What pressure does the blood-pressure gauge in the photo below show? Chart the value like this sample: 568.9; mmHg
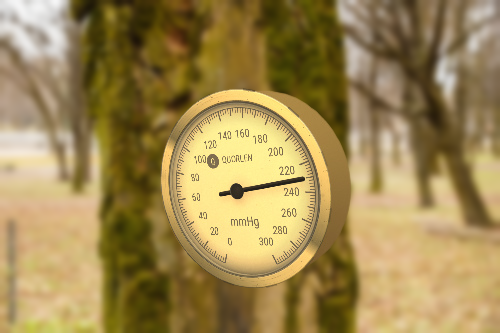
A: 230; mmHg
